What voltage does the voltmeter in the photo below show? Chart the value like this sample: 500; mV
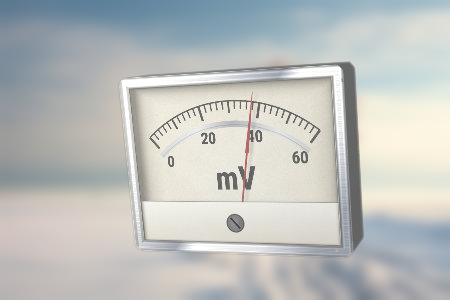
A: 38; mV
